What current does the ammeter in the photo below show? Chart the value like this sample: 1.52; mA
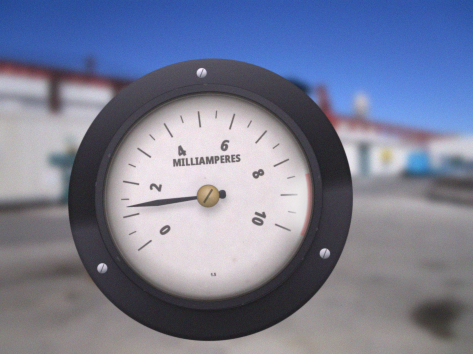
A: 1.25; mA
